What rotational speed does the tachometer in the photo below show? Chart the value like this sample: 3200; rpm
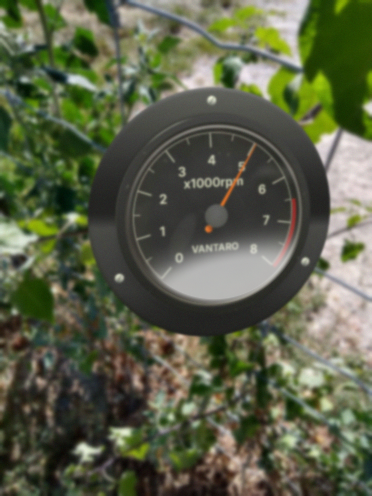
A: 5000; rpm
